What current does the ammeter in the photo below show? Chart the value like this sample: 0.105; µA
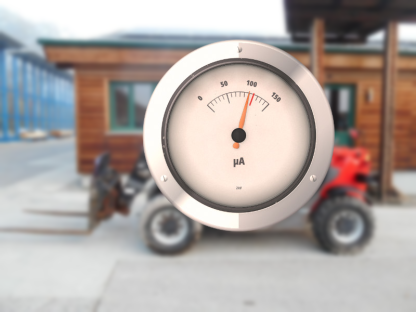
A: 100; µA
